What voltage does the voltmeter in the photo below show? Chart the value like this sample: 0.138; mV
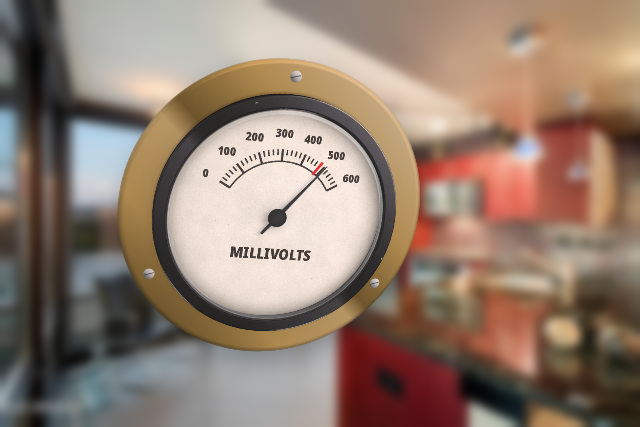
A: 500; mV
